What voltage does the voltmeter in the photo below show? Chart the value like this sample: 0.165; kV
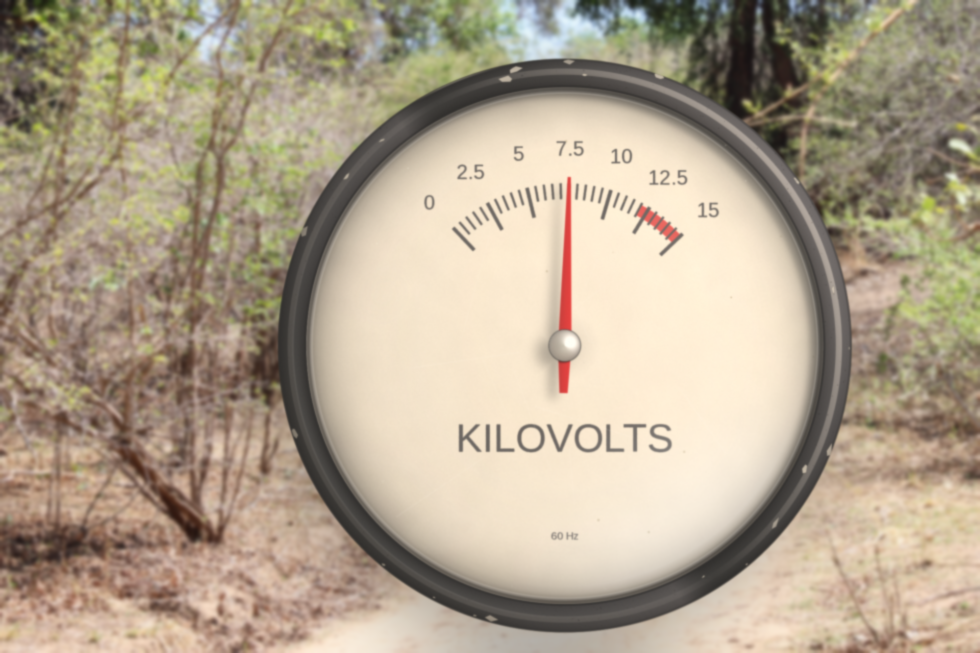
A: 7.5; kV
